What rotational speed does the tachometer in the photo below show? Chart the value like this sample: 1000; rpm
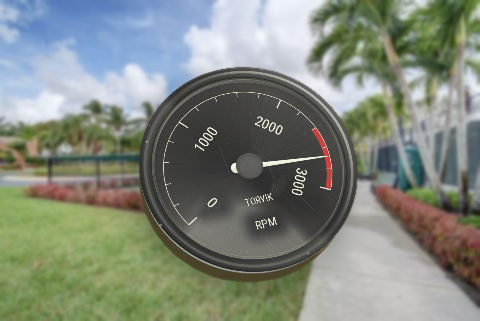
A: 2700; rpm
